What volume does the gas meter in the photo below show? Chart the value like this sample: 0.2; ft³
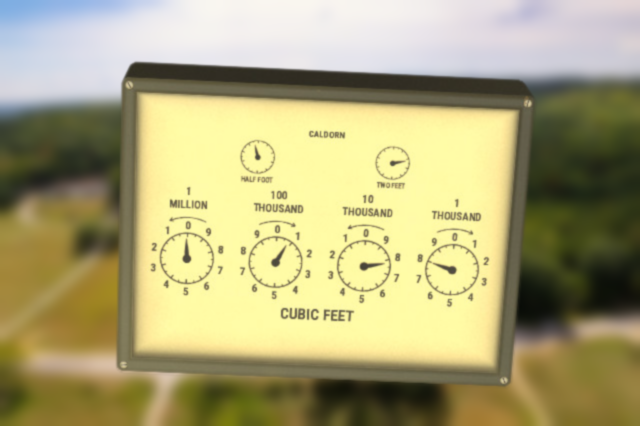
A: 7800; ft³
